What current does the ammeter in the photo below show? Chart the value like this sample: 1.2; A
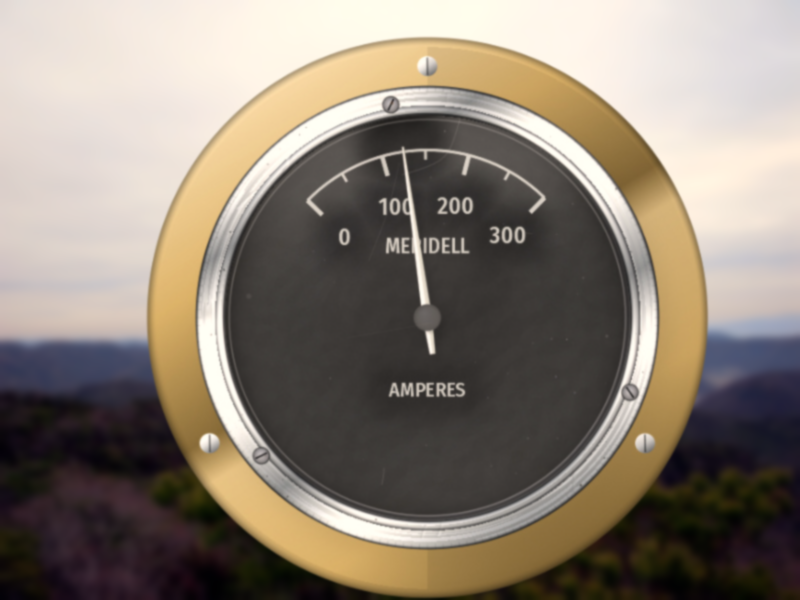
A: 125; A
